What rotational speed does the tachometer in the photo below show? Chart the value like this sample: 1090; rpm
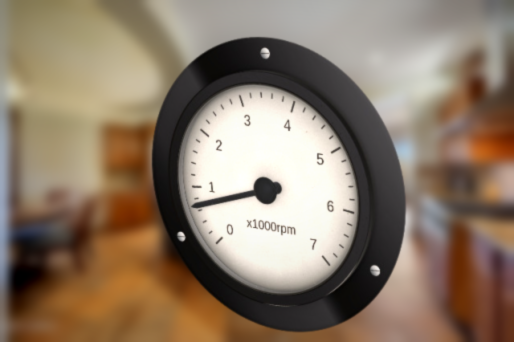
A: 700; rpm
